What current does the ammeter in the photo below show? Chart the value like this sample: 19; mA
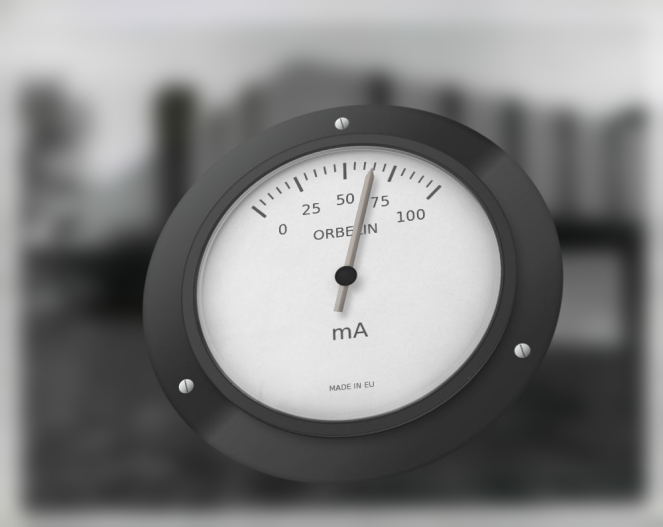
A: 65; mA
